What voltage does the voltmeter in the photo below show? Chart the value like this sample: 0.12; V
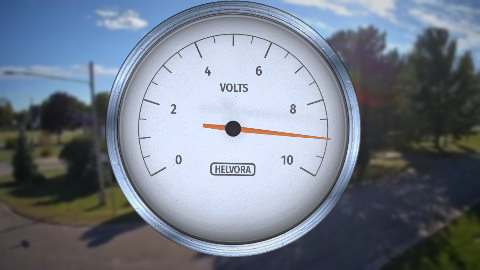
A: 9; V
